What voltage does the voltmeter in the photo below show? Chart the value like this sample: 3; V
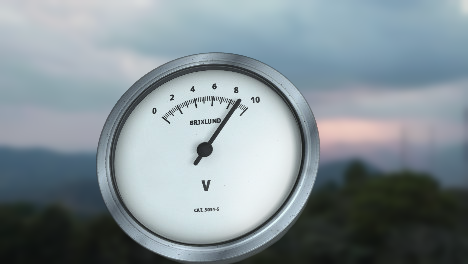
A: 9; V
